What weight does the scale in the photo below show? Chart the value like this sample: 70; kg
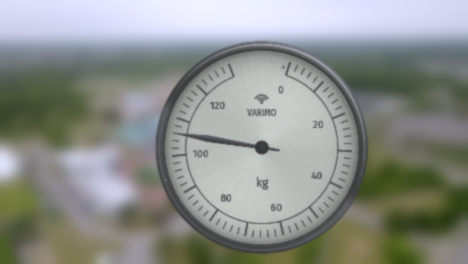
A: 106; kg
